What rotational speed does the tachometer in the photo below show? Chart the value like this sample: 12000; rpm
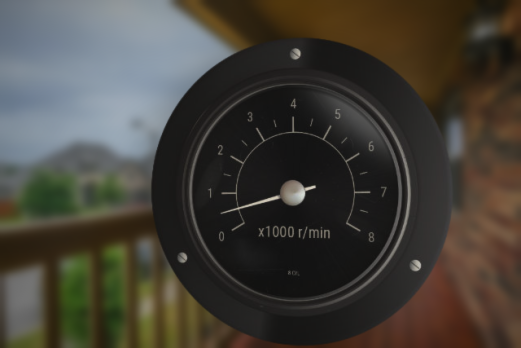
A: 500; rpm
